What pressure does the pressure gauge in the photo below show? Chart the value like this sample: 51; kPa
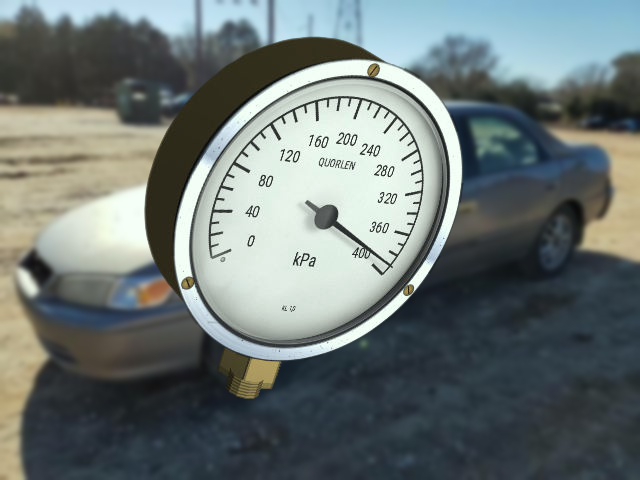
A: 390; kPa
